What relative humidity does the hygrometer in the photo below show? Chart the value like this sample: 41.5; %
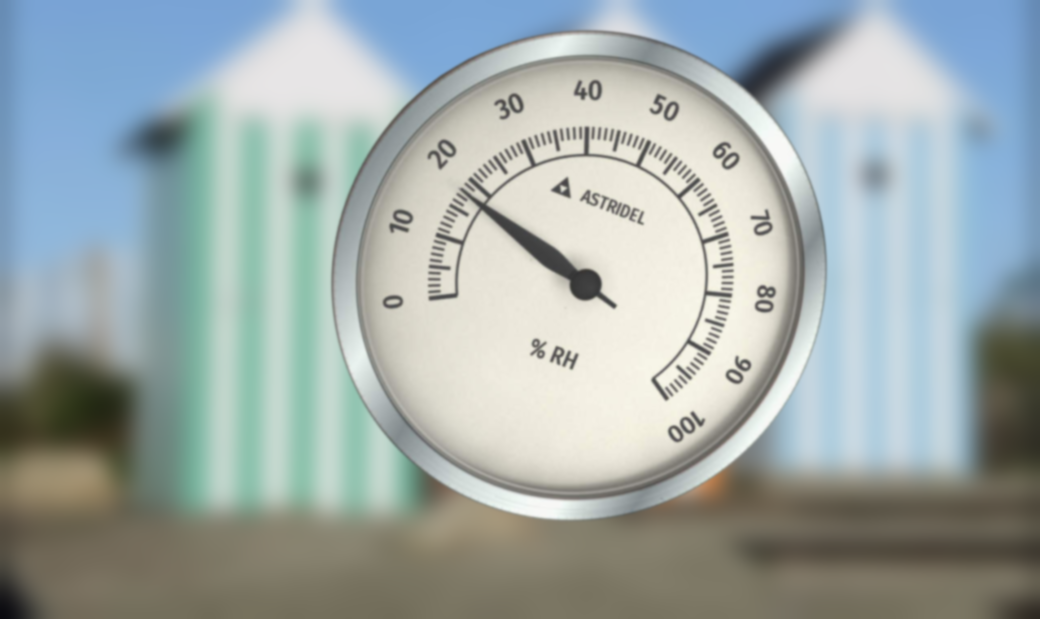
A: 18; %
